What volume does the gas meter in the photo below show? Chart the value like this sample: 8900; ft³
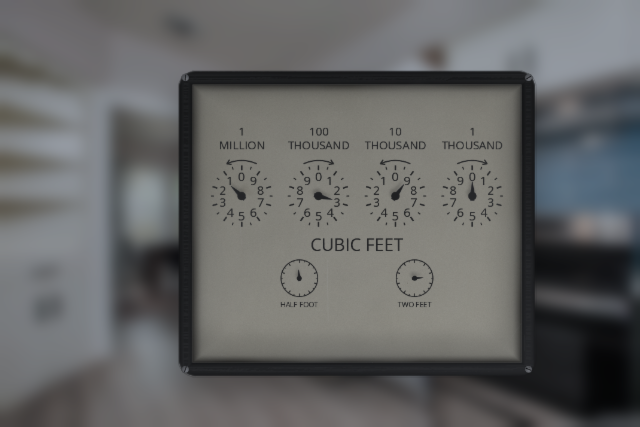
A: 129000; ft³
